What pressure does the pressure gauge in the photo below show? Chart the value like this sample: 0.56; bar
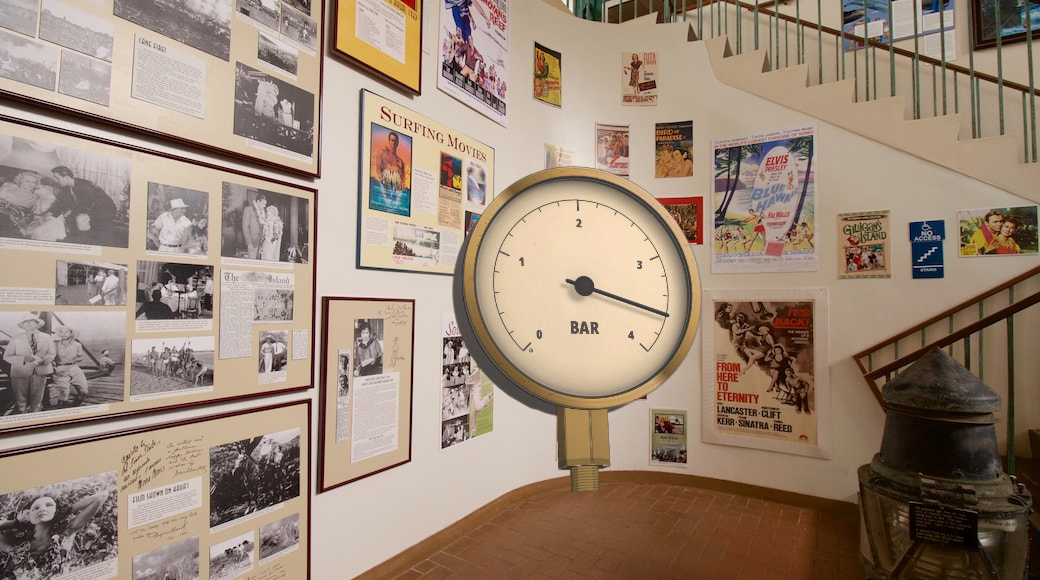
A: 3.6; bar
